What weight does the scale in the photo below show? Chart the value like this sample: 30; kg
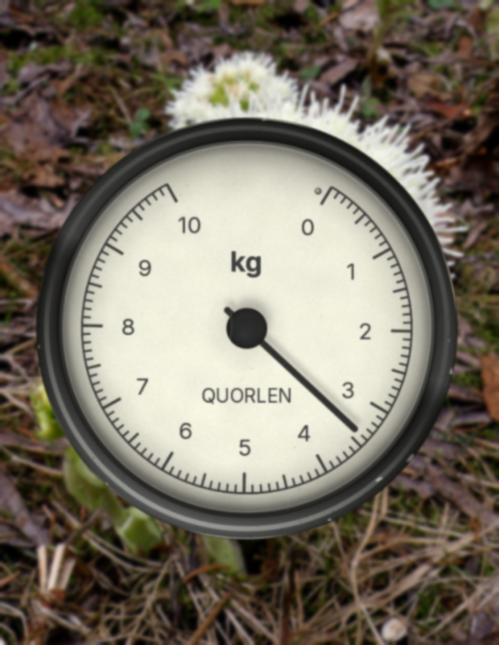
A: 3.4; kg
